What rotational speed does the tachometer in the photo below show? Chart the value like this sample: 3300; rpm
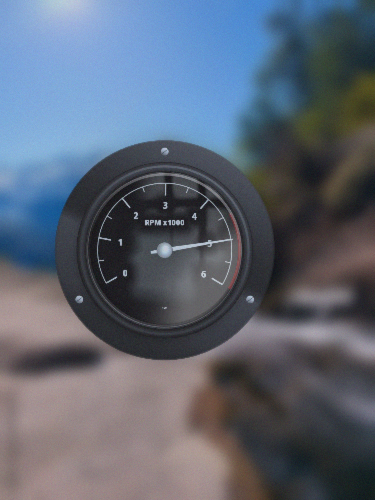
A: 5000; rpm
